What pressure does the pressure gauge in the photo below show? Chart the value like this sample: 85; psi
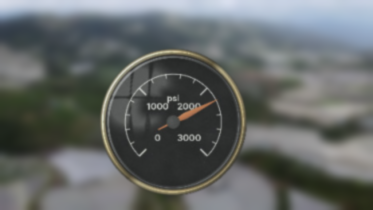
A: 2200; psi
